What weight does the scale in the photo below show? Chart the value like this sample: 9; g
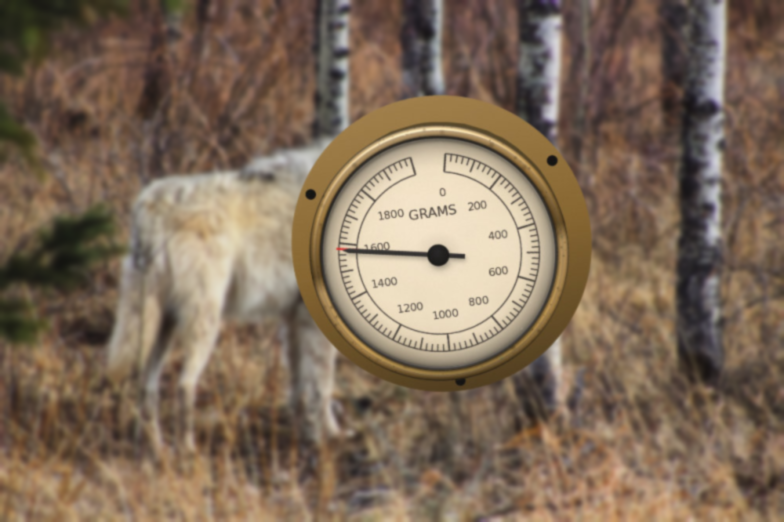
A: 1580; g
